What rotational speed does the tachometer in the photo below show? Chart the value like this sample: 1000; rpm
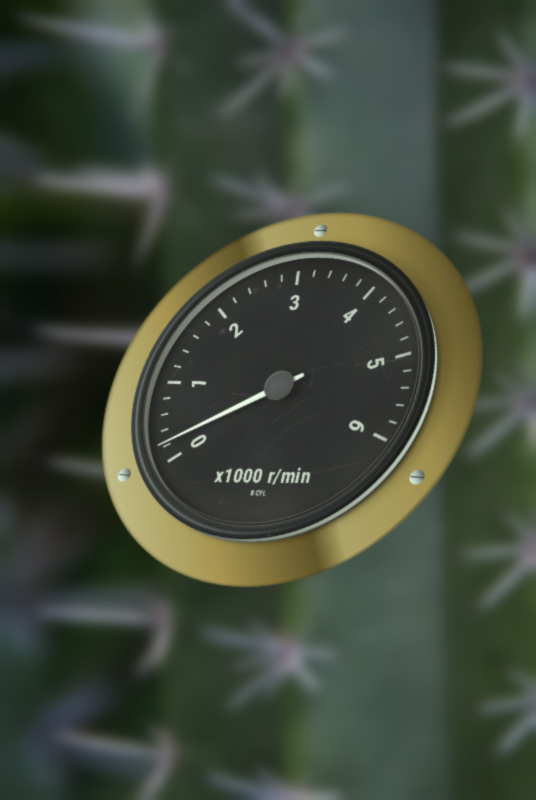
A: 200; rpm
